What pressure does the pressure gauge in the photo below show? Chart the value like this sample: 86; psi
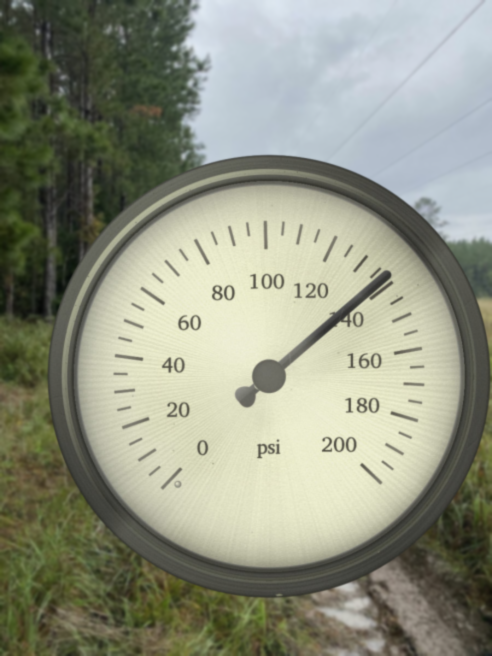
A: 137.5; psi
